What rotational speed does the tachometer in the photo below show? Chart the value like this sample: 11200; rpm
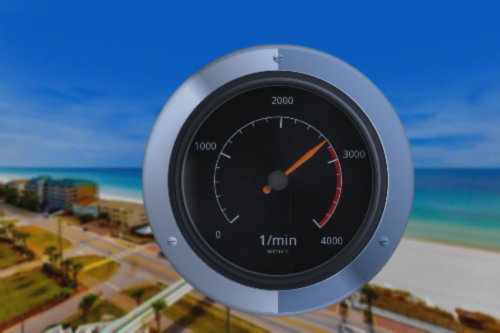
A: 2700; rpm
